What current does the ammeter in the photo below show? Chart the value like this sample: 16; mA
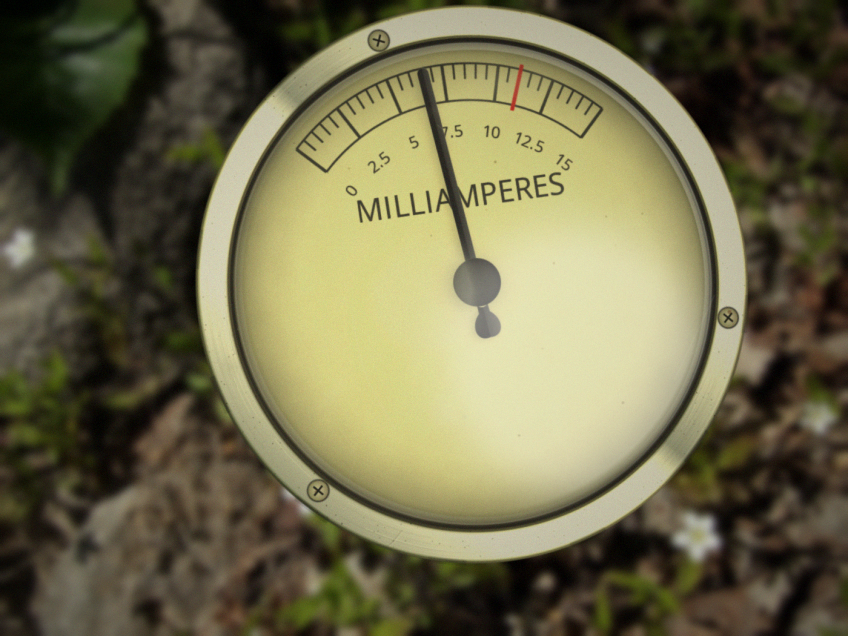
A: 6.5; mA
